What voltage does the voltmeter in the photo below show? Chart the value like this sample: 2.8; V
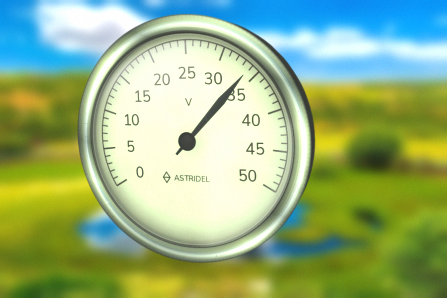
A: 34; V
